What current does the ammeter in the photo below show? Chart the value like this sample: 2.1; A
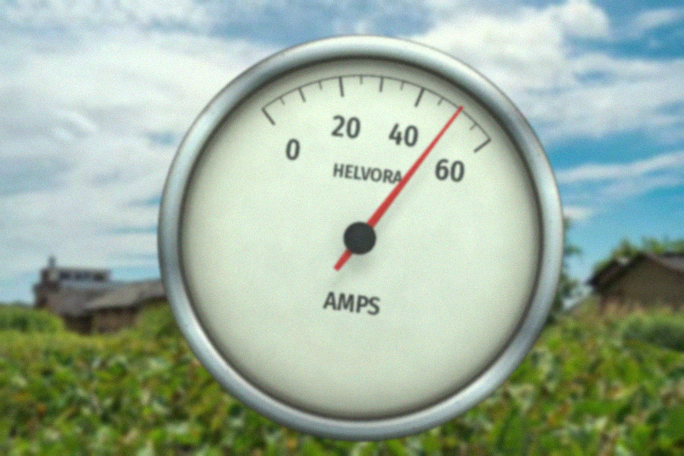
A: 50; A
